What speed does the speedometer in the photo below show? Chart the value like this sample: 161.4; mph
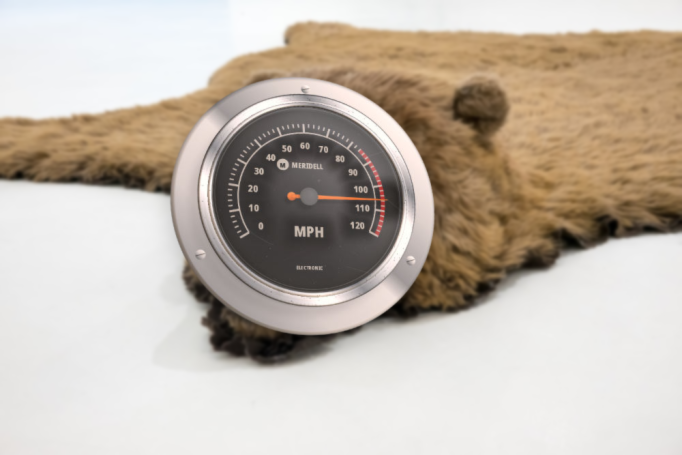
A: 106; mph
